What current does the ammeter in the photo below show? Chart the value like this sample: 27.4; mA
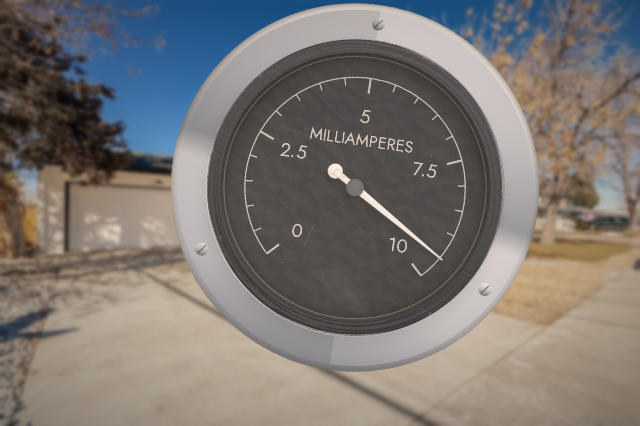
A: 9.5; mA
